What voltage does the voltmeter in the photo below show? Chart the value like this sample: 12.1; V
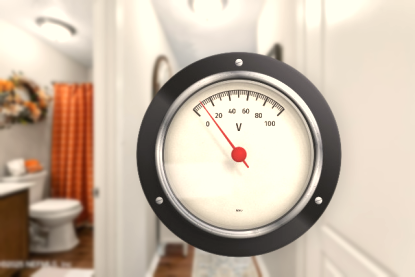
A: 10; V
